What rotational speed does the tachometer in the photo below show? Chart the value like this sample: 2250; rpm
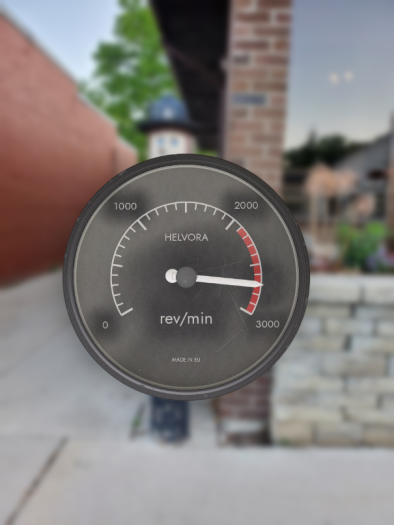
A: 2700; rpm
